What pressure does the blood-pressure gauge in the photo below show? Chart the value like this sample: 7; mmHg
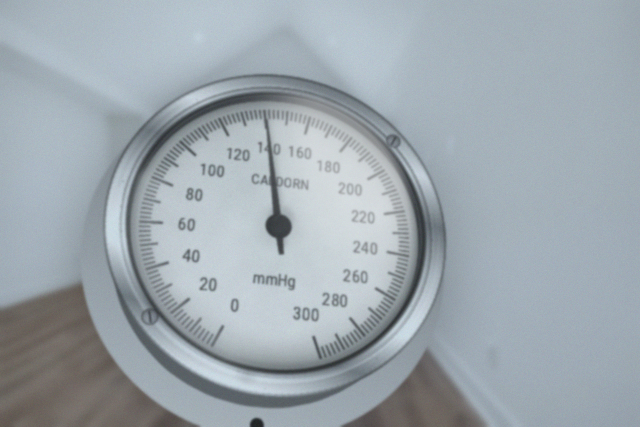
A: 140; mmHg
